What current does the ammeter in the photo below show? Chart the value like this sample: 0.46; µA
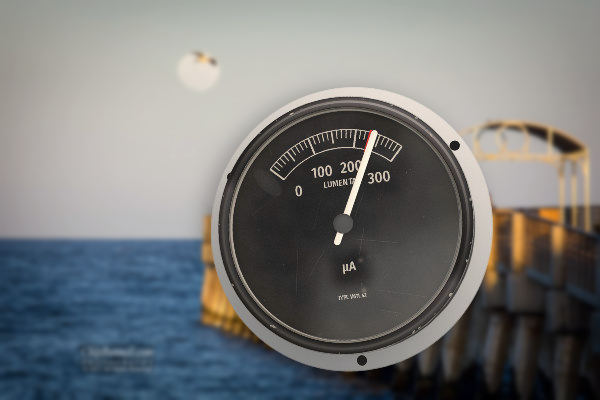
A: 240; µA
